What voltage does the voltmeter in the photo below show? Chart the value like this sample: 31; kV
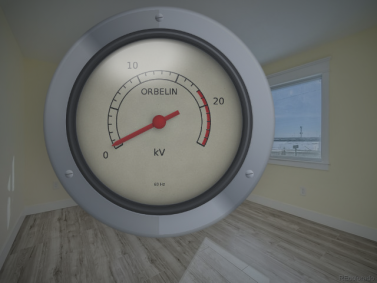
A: 0.5; kV
